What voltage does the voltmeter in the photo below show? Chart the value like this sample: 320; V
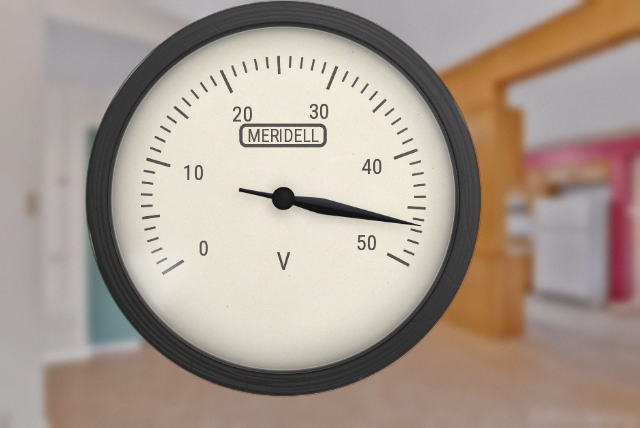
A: 46.5; V
